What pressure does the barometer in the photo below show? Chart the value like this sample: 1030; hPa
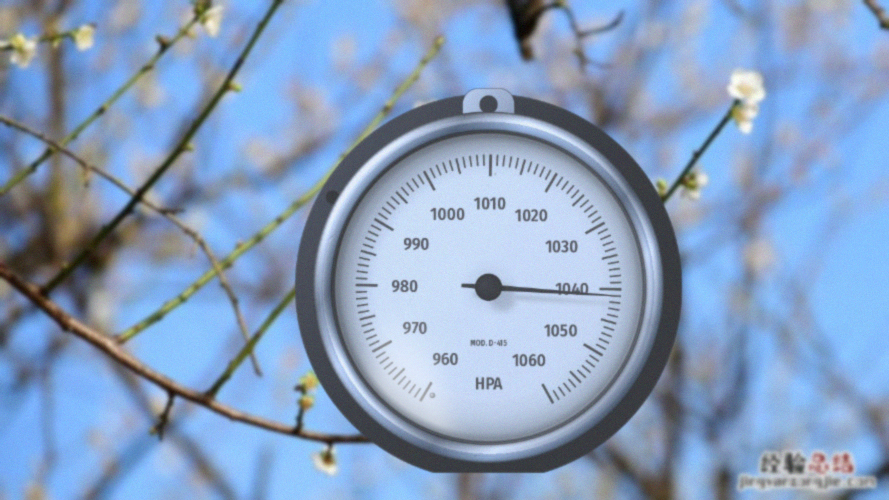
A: 1041; hPa
